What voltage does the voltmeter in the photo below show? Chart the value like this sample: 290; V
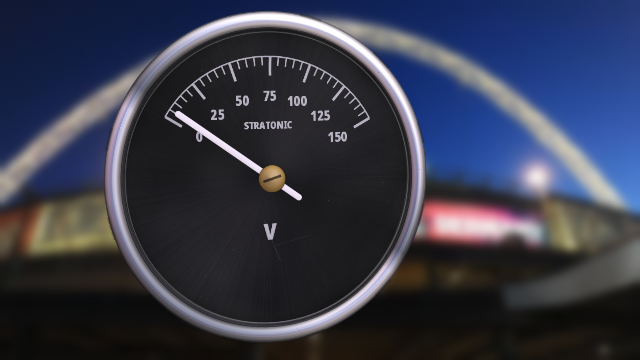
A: 5; V
